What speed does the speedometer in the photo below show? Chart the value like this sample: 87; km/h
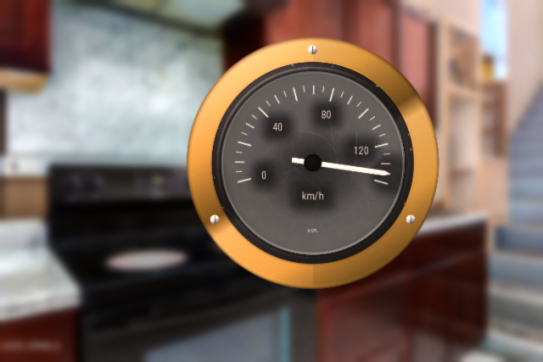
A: 135; km/h
